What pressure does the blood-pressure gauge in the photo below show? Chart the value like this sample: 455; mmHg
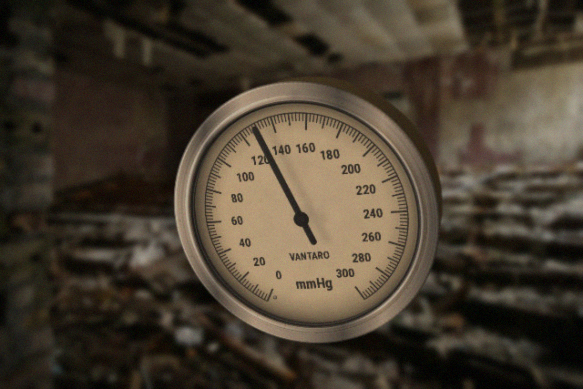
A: 130; mmHg
